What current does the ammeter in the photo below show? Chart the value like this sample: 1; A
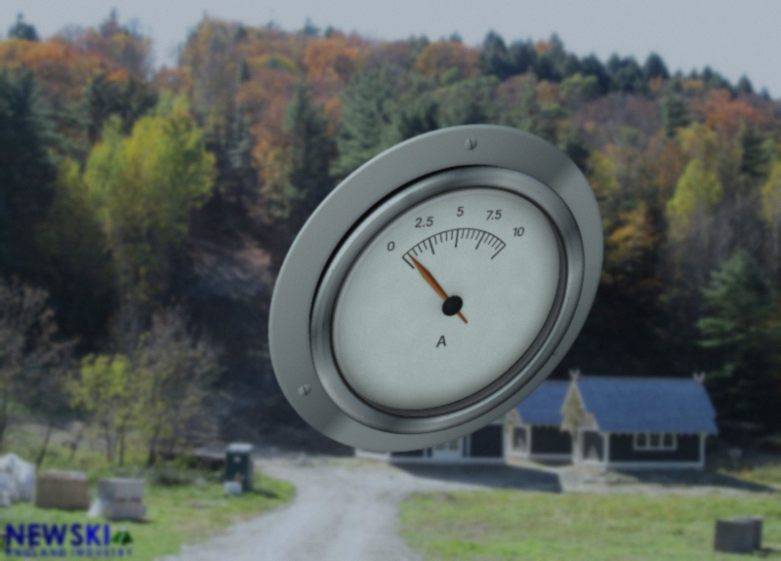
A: 0.5; A
